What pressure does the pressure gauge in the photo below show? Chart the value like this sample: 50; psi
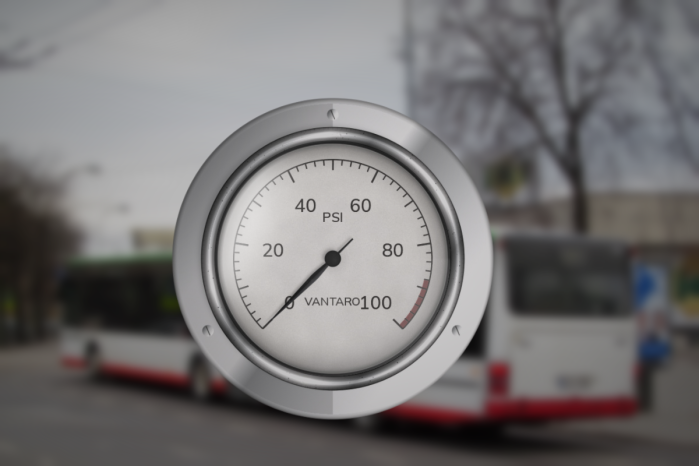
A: 0; psi
